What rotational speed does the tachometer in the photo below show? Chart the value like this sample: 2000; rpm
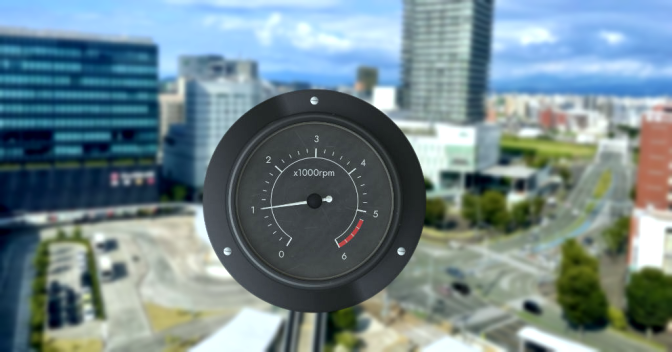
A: 1000; rpm
